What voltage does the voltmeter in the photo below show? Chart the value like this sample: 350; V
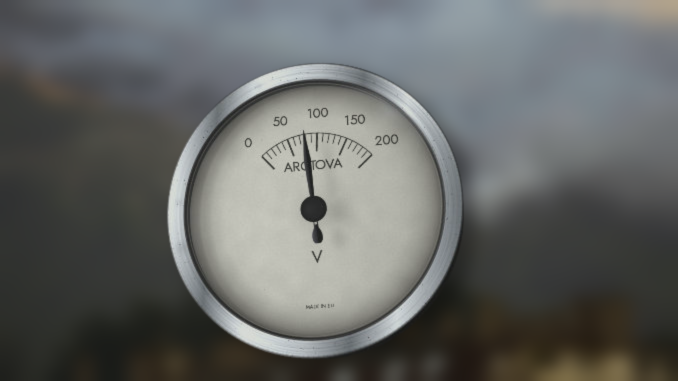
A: 80; V
